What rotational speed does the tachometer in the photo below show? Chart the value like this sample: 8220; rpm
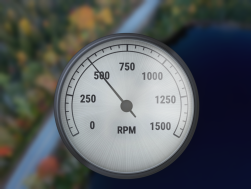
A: 500; rpm
